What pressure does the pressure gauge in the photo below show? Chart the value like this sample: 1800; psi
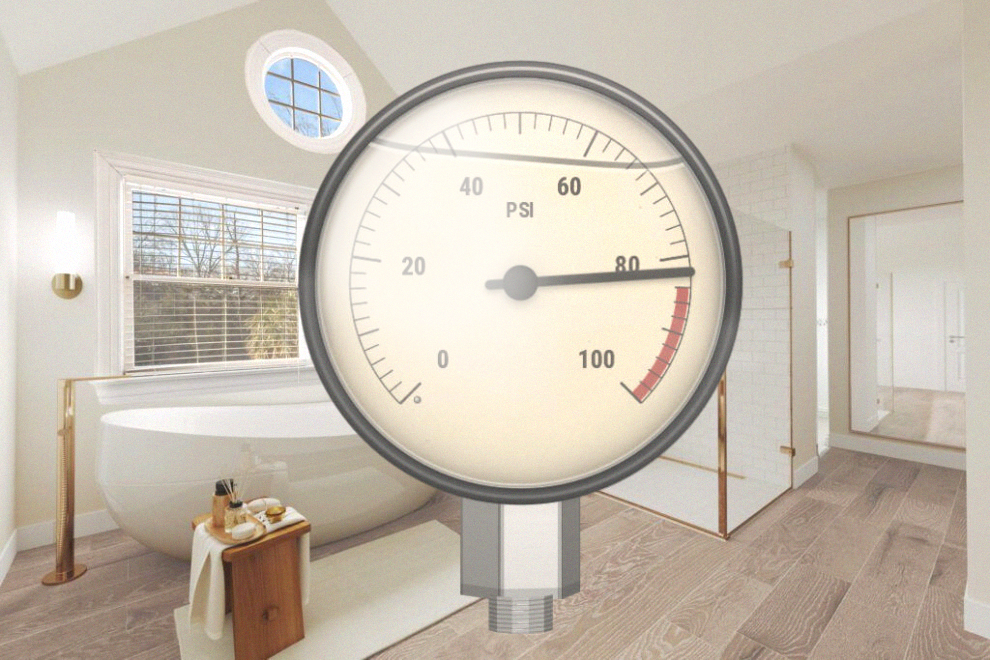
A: 82; psi
